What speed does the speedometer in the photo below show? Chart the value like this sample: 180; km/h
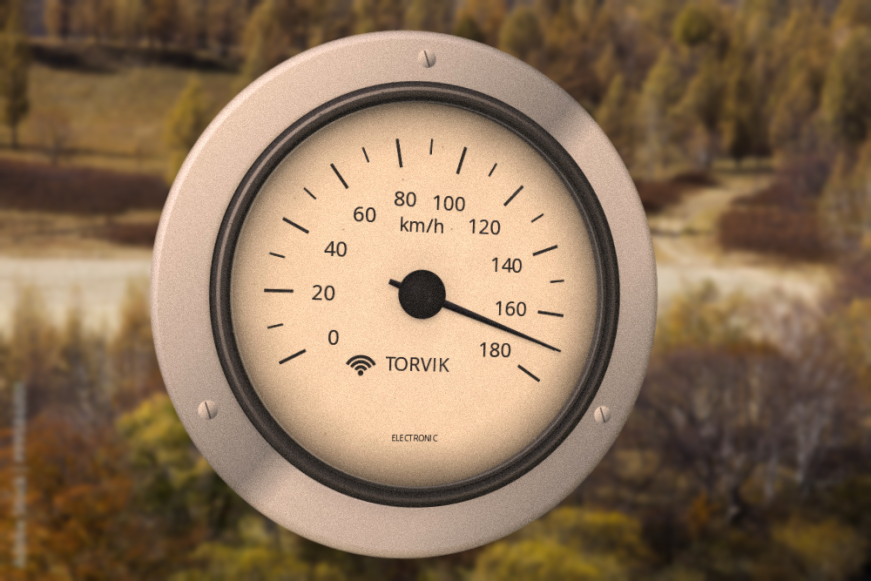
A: 170; km/h
